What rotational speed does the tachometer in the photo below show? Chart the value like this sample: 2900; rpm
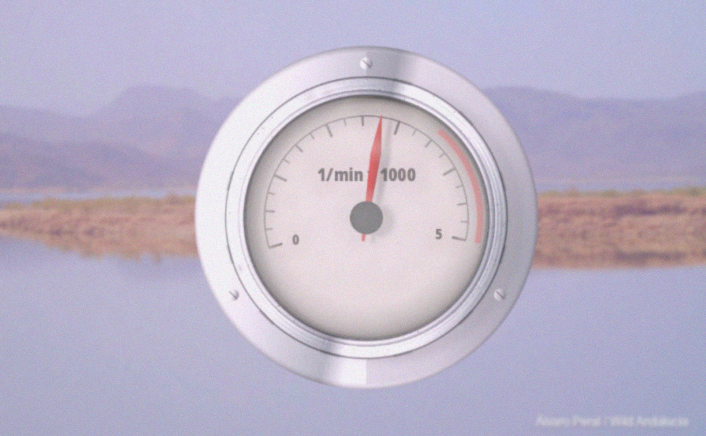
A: 2750; rpm
